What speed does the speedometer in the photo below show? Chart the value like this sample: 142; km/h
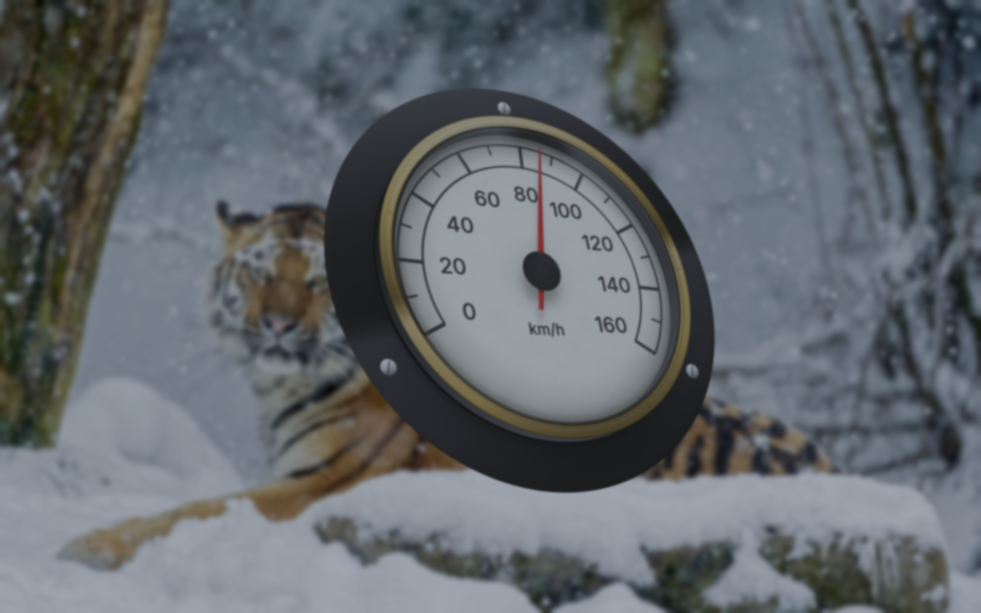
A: 85; km/h
